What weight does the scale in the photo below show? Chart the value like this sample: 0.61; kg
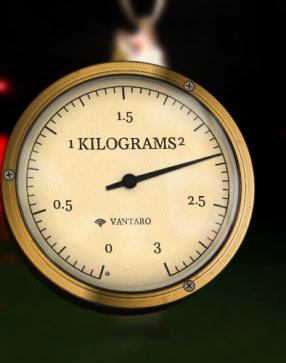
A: 2.2; kg
